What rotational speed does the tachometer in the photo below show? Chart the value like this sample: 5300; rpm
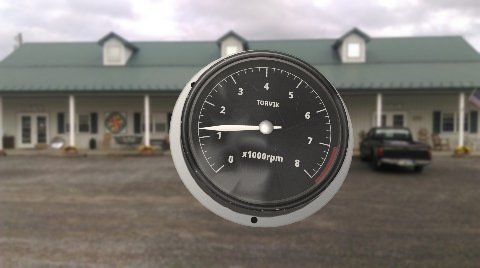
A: 1200; rpm
